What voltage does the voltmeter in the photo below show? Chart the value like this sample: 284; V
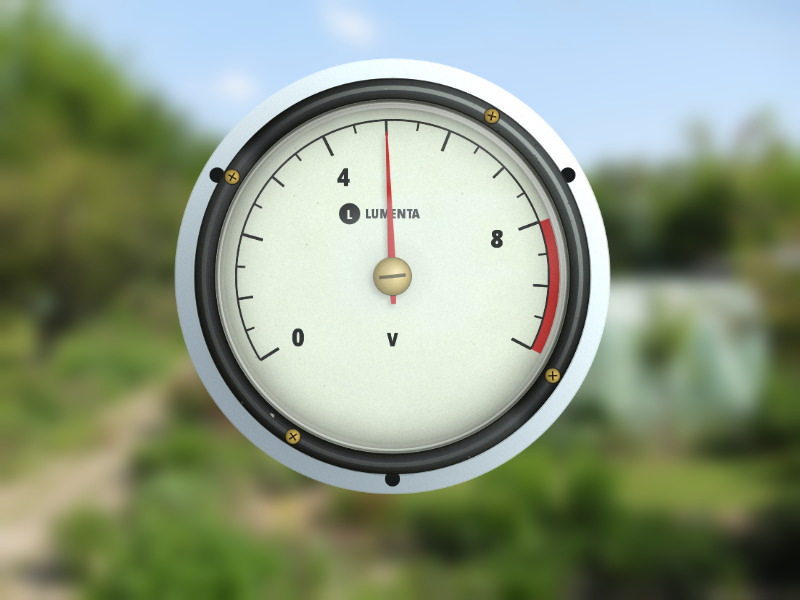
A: 5; V
